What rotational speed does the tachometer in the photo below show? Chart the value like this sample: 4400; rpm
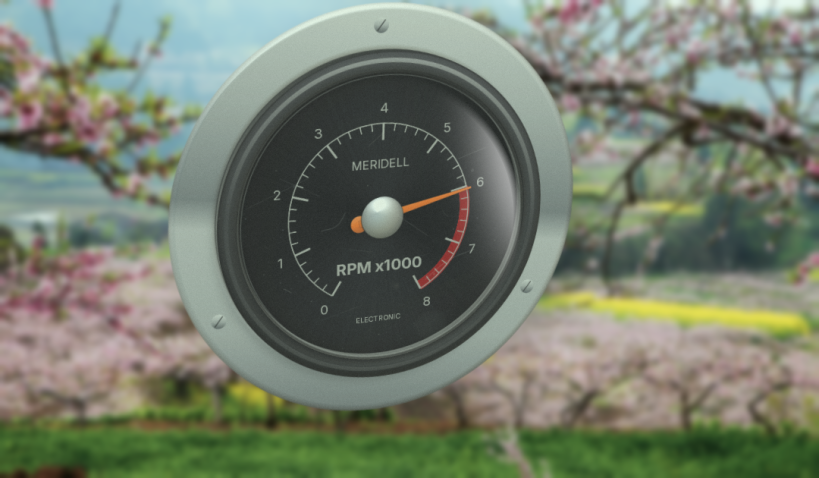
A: 6000; rpm
